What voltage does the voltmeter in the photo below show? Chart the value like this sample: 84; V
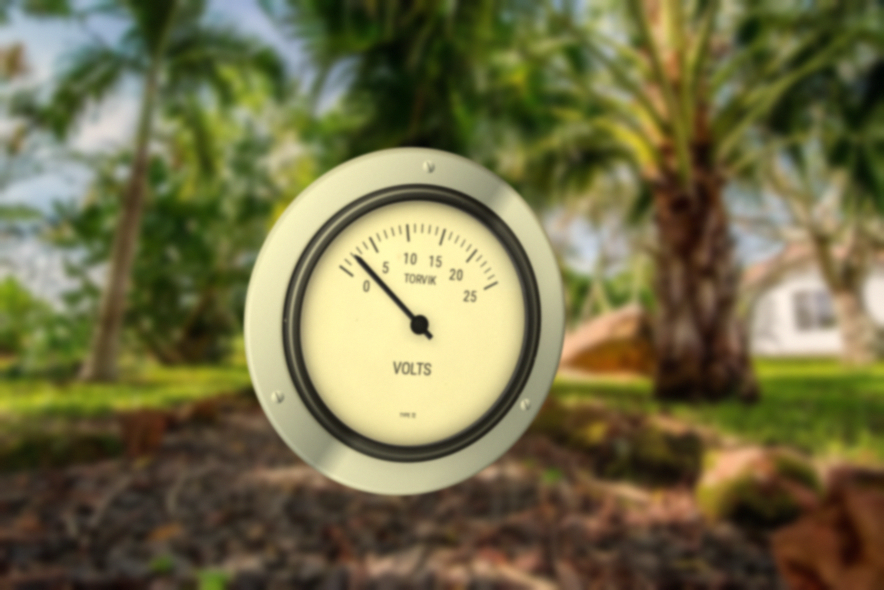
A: 2; V
